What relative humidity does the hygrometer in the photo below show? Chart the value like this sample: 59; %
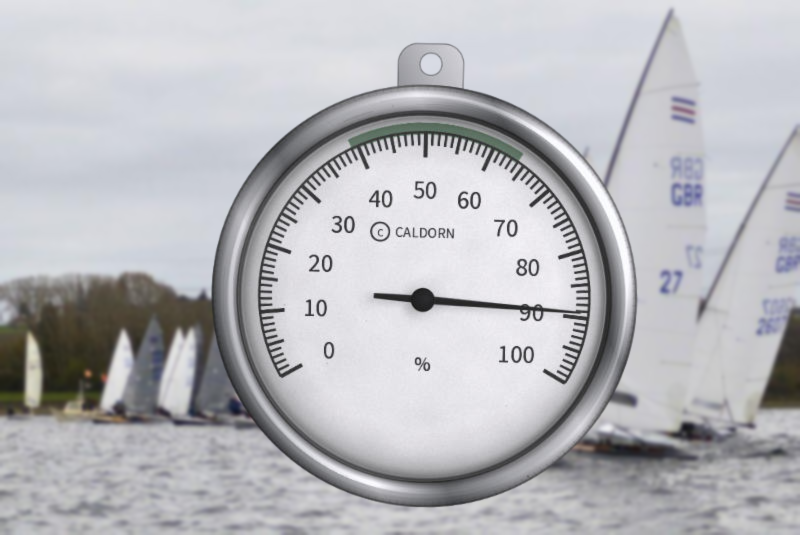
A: 89; %
